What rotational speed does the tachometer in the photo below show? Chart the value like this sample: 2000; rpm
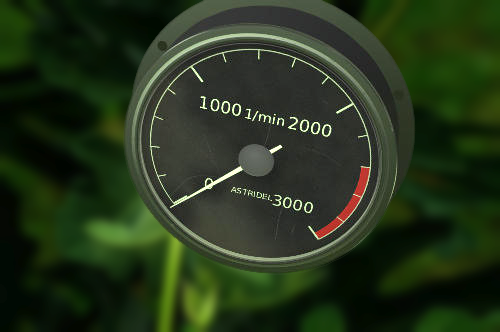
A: 0; rpm
